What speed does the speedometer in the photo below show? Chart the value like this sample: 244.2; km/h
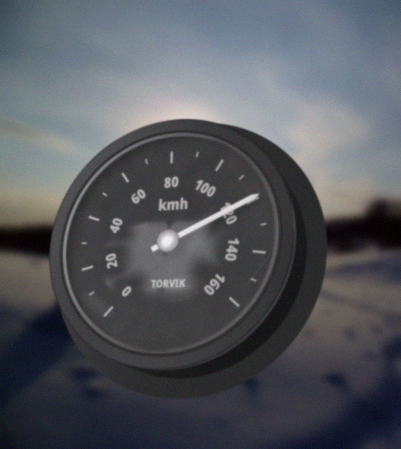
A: 120; km/h
